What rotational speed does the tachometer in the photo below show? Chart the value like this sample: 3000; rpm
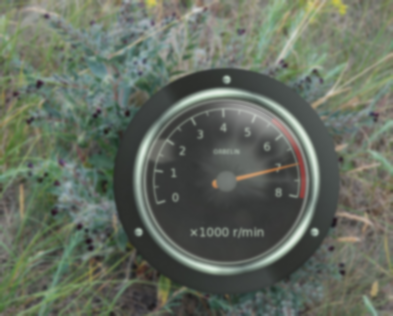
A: 7000; rpm
